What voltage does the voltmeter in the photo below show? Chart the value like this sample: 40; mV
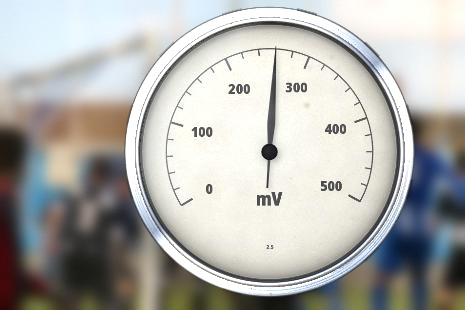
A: 260; mV
